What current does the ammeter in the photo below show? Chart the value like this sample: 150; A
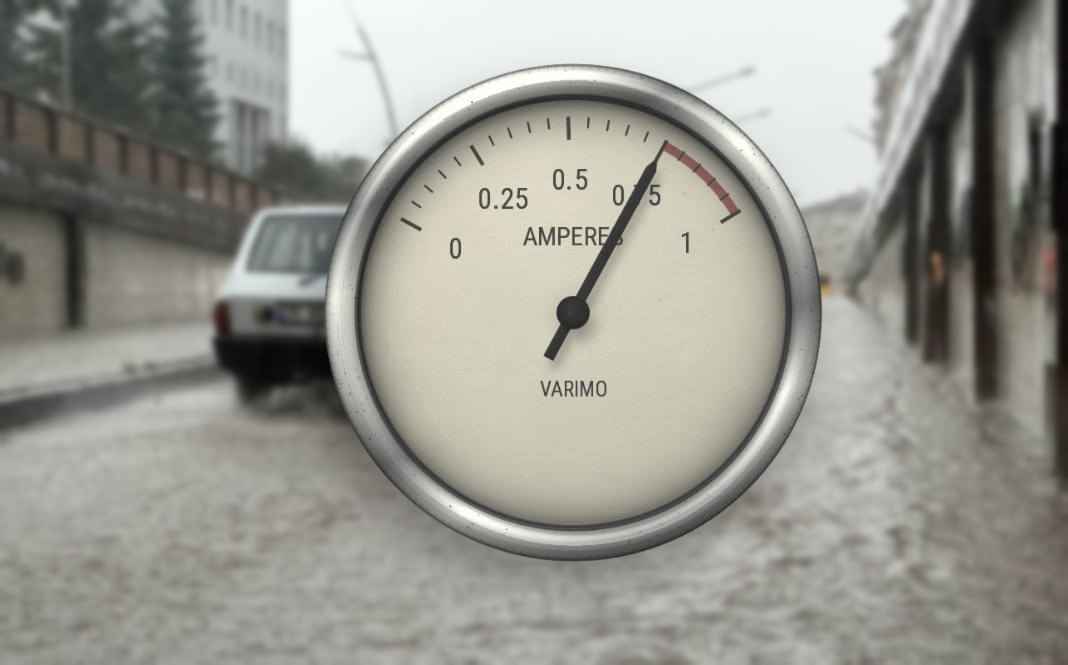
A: 0.75; A
